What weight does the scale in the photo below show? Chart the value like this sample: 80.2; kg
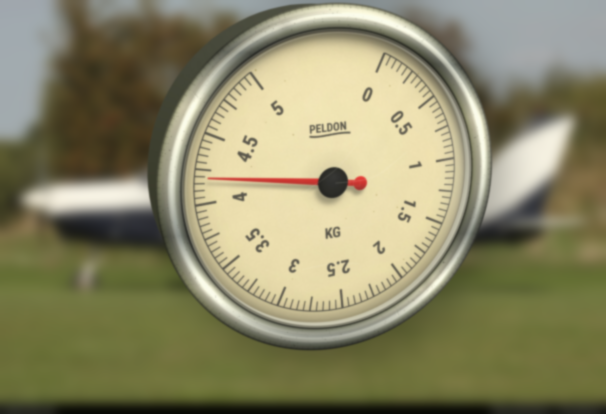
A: 4.2; kg
